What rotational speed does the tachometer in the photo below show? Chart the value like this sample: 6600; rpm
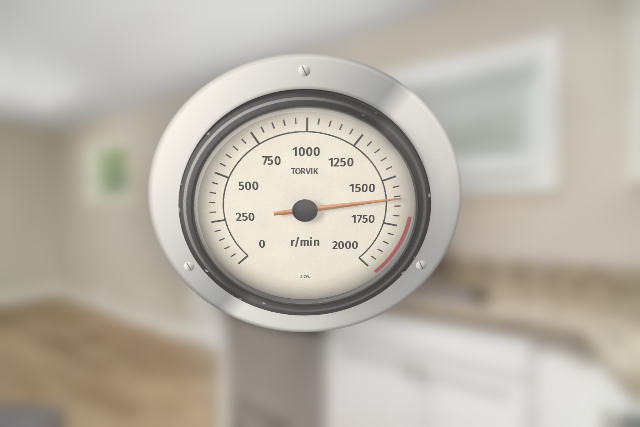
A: 1600; rpm
